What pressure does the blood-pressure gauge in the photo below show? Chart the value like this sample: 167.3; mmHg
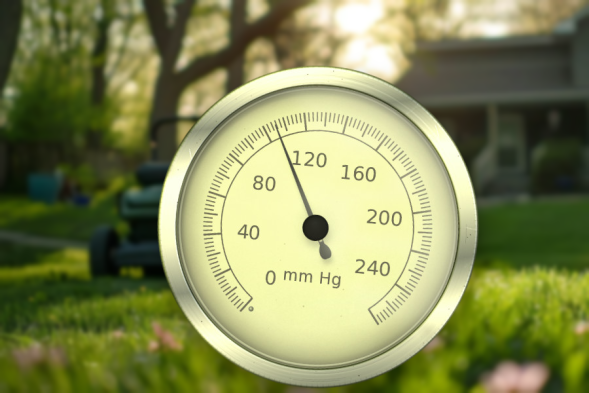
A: 106; mmHg
